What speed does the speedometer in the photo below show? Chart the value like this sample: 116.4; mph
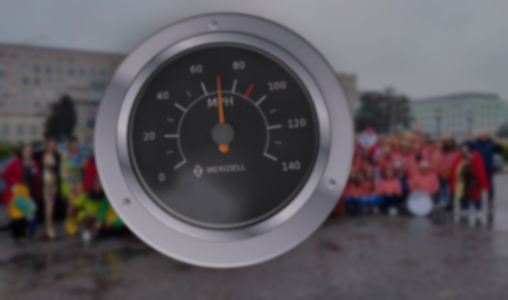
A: 70; mph
